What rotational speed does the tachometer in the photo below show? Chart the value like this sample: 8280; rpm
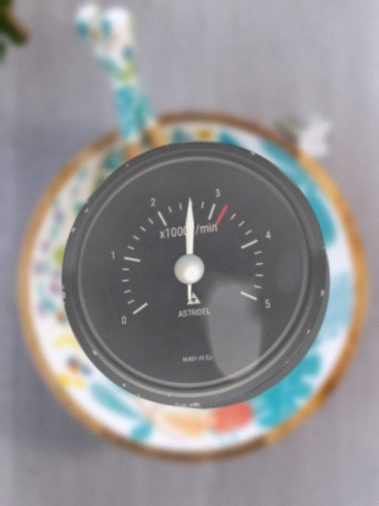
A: 2600; rpm
